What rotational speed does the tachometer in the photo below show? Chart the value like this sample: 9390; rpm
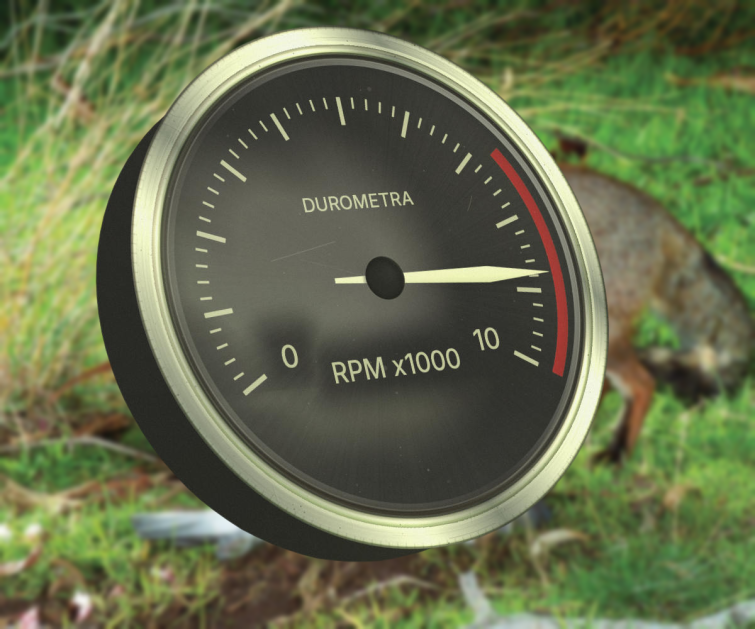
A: 8800; rpm
